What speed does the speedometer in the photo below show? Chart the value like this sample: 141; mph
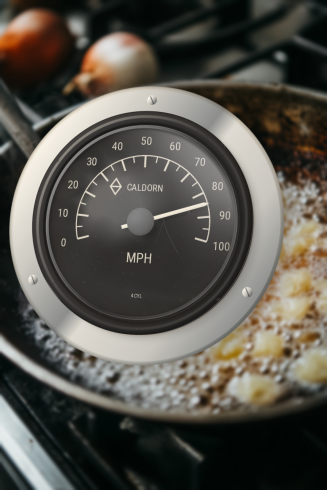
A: 85; mph
